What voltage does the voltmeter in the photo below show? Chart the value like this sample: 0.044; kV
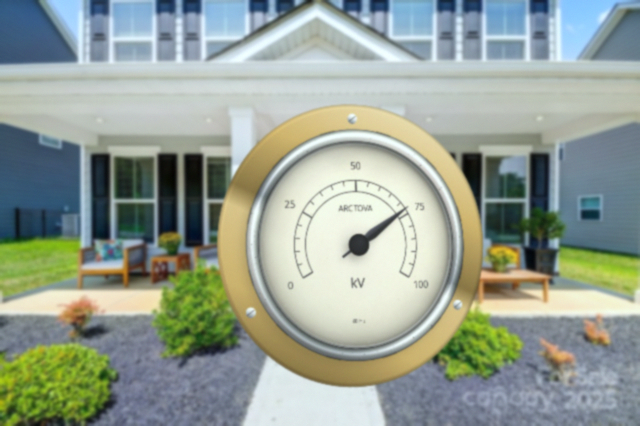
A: 72.5; kV
